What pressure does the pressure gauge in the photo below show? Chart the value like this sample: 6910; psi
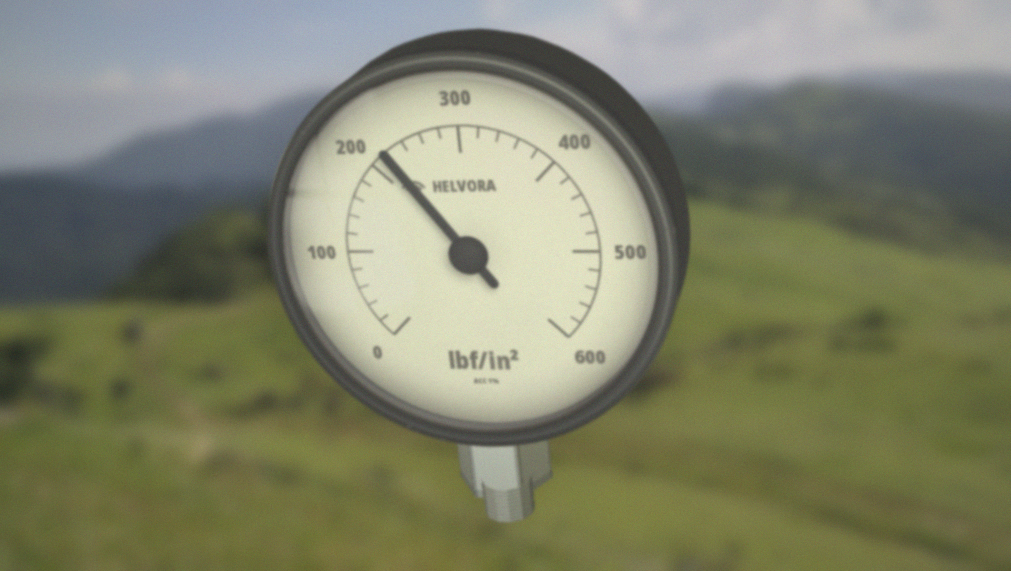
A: 220; psi
